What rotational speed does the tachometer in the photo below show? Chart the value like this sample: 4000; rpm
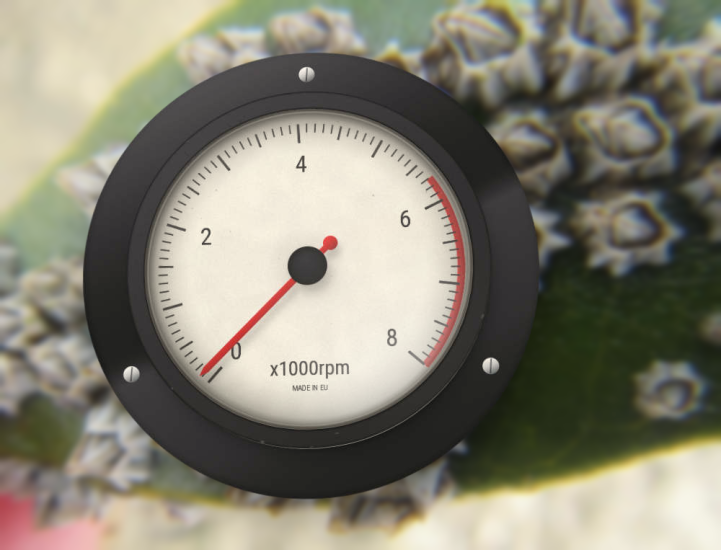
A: 100; rpm
